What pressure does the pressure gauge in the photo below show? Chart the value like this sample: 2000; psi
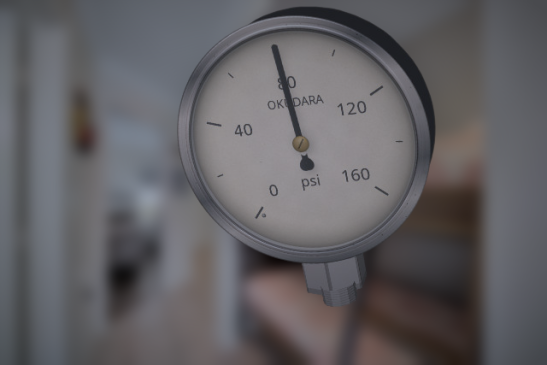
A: 80; psi
